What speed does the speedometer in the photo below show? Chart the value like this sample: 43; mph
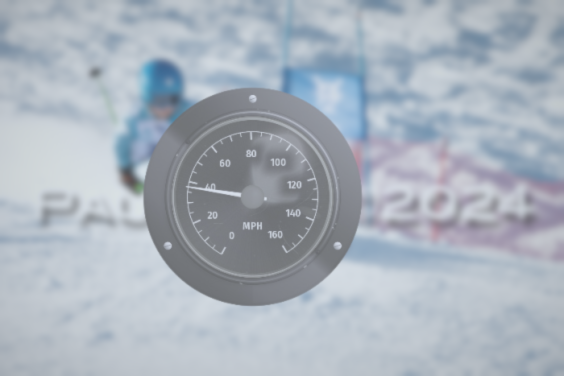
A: 37.5; mph
